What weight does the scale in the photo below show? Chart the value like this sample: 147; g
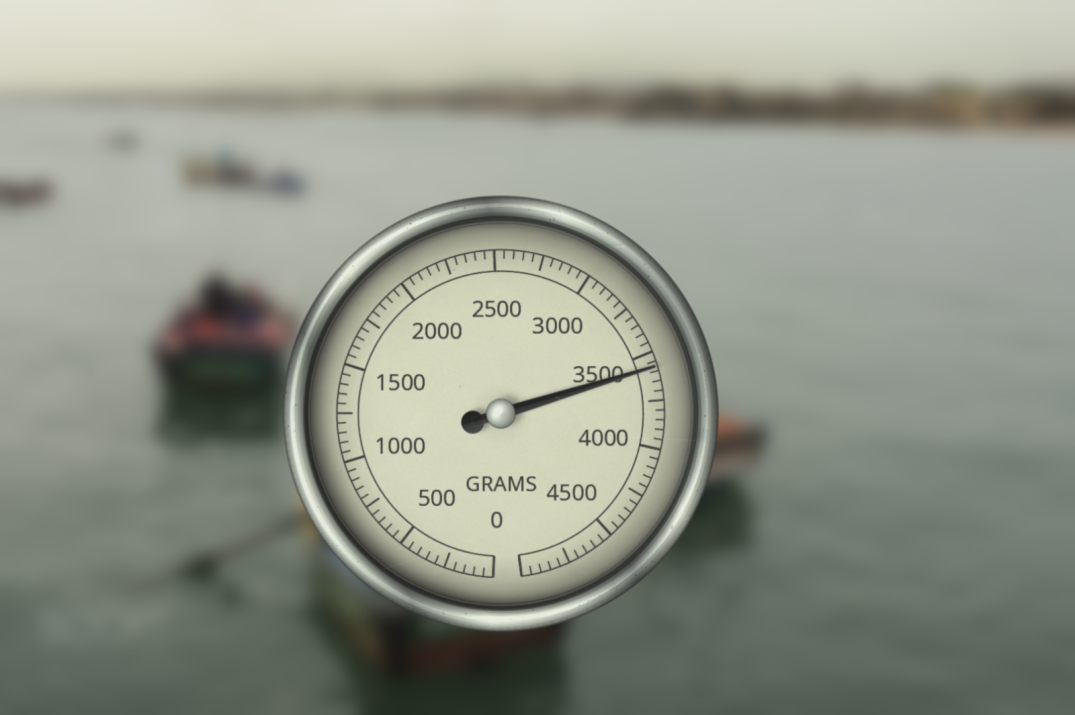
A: 3575; g
